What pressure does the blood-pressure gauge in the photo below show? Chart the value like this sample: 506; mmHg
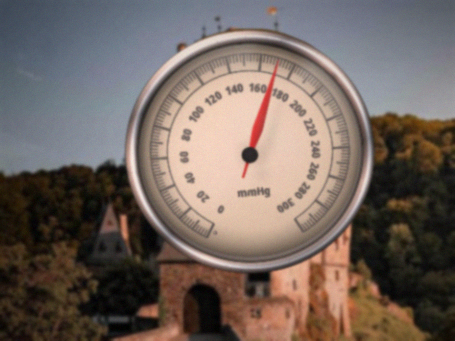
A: 170; mmHg
